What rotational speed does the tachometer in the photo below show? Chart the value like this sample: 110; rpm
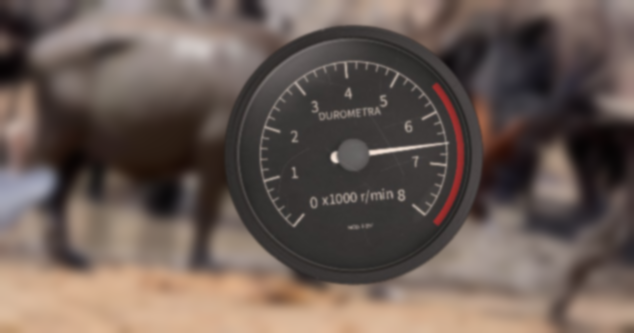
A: 6600; rpm
